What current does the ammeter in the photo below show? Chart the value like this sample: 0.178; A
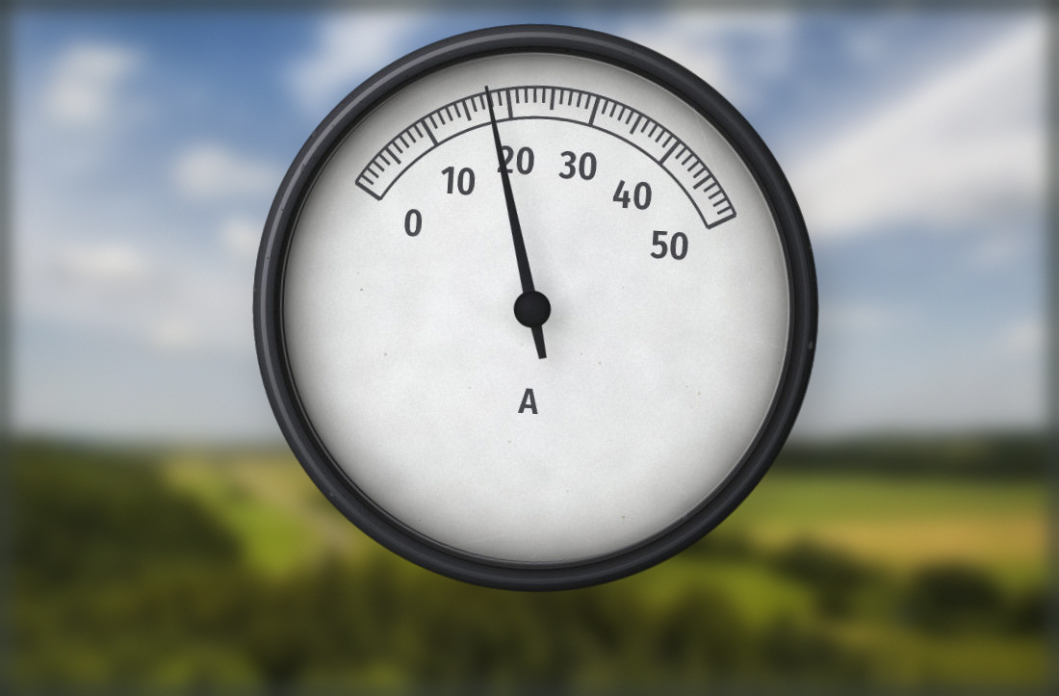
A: 18; A
